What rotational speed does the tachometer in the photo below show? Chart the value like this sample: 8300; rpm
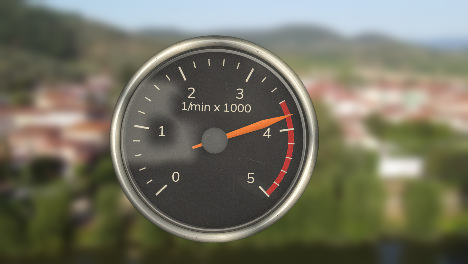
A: 3800; rpm
